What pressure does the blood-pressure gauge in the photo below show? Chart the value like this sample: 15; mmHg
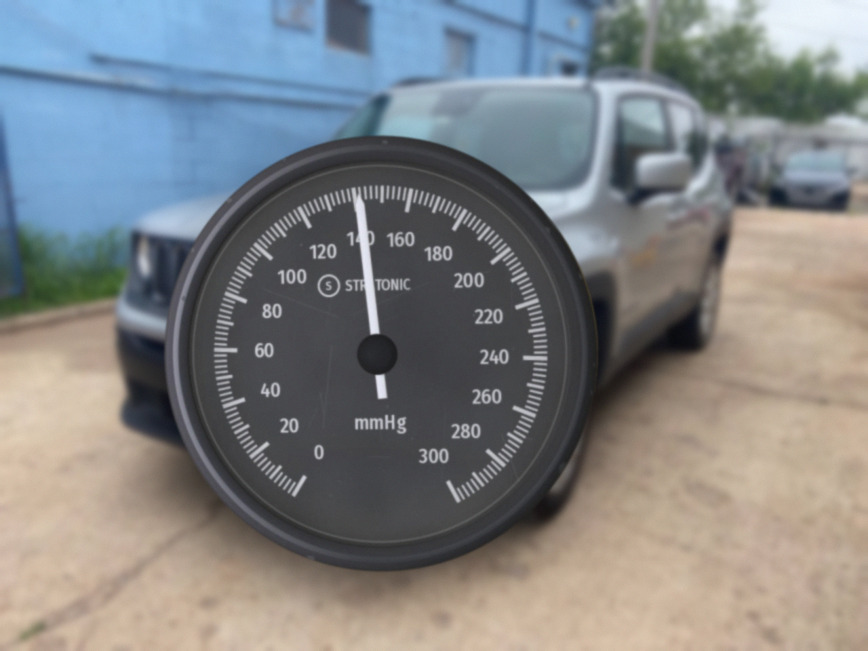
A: 142; mmHg
